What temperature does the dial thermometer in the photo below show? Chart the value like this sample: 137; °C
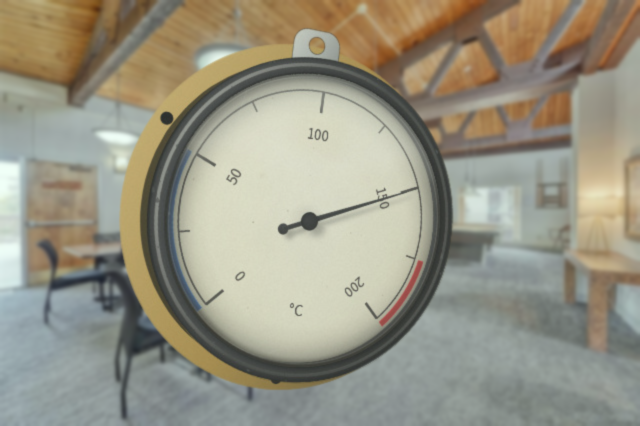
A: 150; °C
